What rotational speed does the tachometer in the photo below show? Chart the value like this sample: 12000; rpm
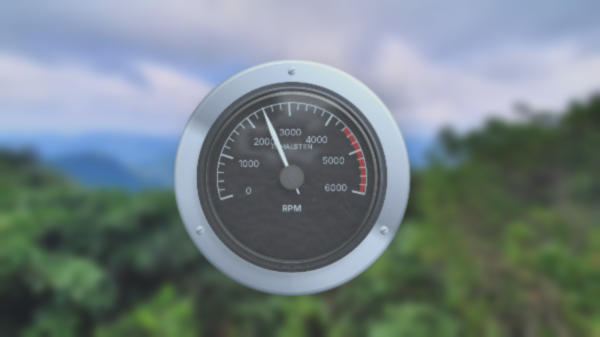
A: 2400; rpm
